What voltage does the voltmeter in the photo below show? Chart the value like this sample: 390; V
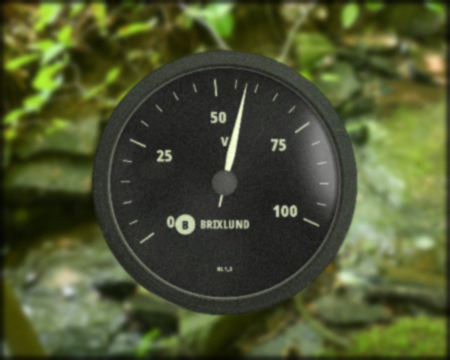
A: 57.5; V
